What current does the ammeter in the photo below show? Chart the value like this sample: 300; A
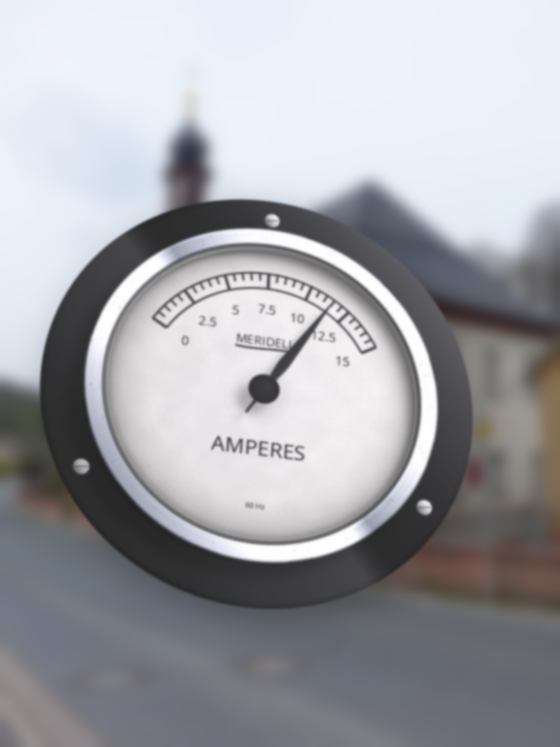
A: 11.5; A
